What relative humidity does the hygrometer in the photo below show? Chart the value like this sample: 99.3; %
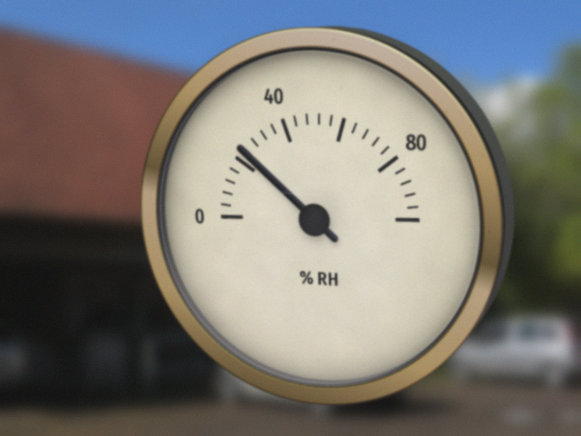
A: 24; %
